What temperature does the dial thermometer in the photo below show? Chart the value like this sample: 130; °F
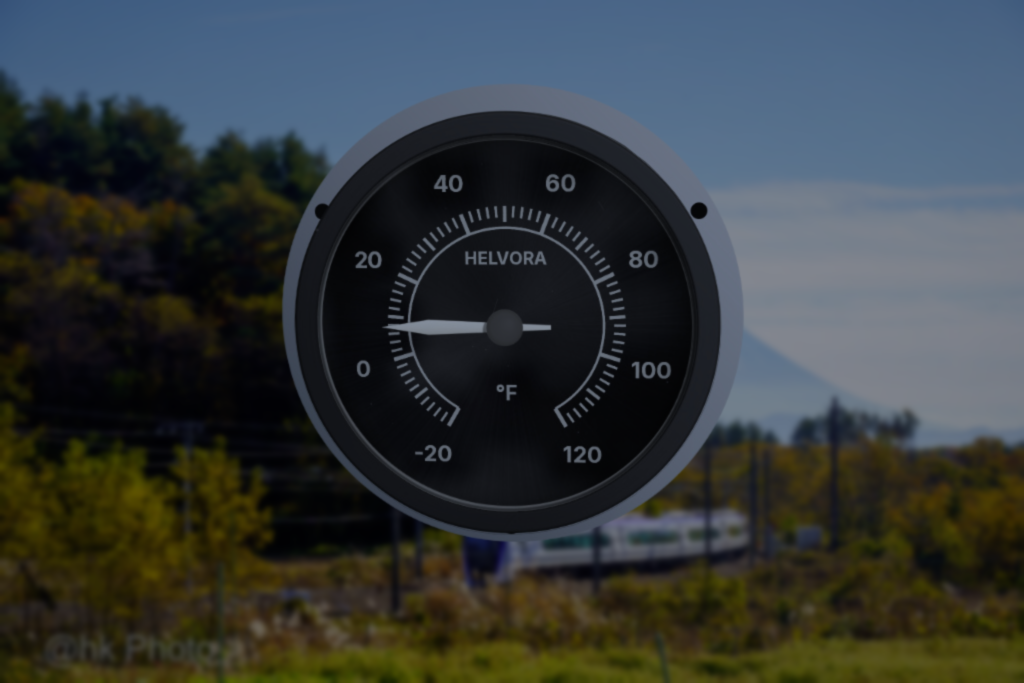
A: 8; °F
